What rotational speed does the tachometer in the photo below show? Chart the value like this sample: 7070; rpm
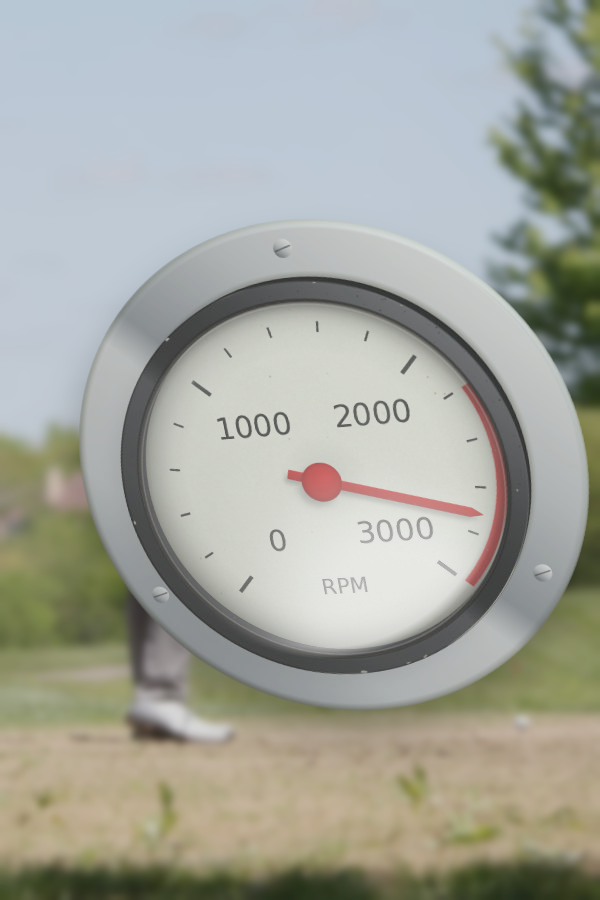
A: 2700; rpm
